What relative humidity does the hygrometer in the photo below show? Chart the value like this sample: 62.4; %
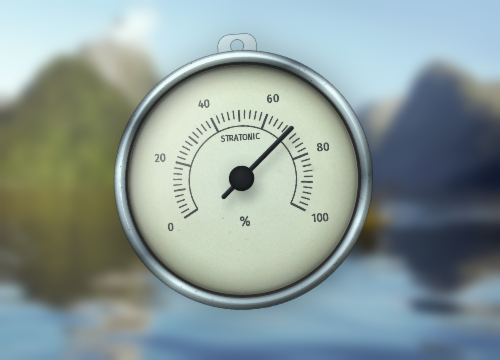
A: 70; %
